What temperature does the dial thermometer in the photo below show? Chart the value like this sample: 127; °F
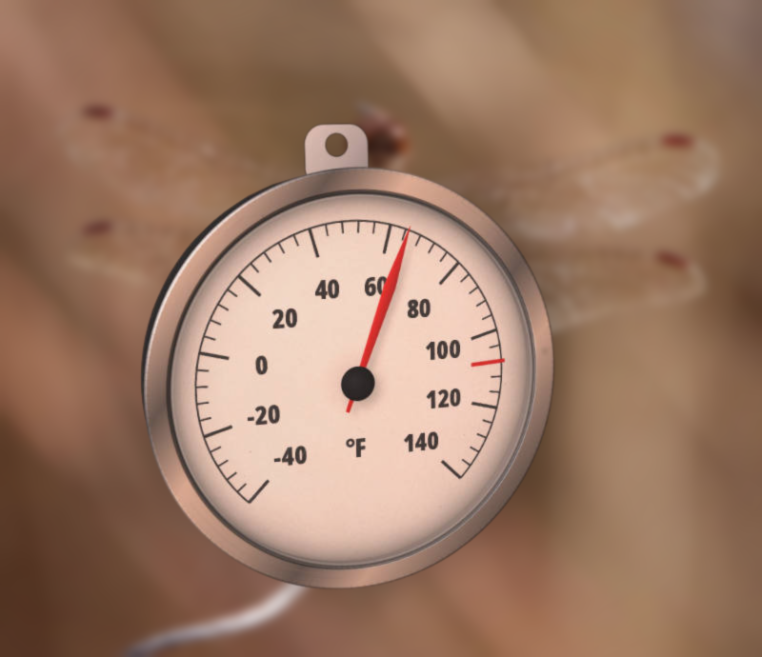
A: 64; °F
